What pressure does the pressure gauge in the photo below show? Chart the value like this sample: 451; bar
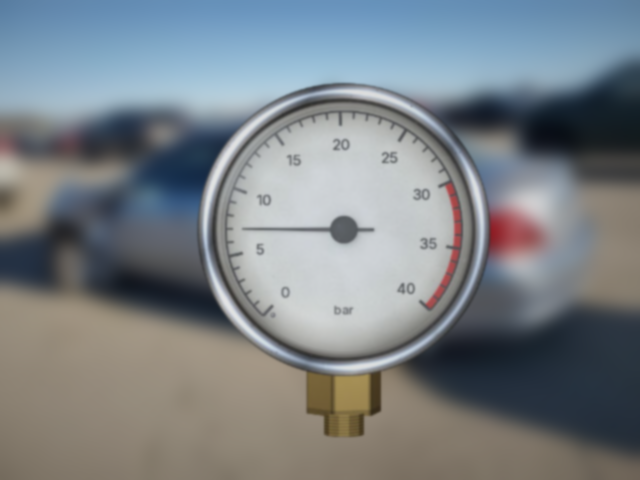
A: 7; bar
